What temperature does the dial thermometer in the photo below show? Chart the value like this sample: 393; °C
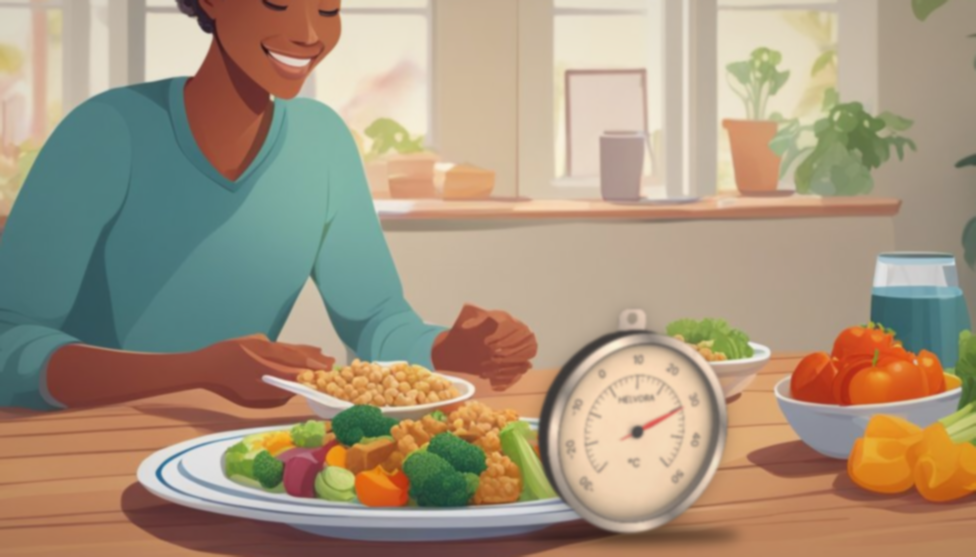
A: 30; °C
